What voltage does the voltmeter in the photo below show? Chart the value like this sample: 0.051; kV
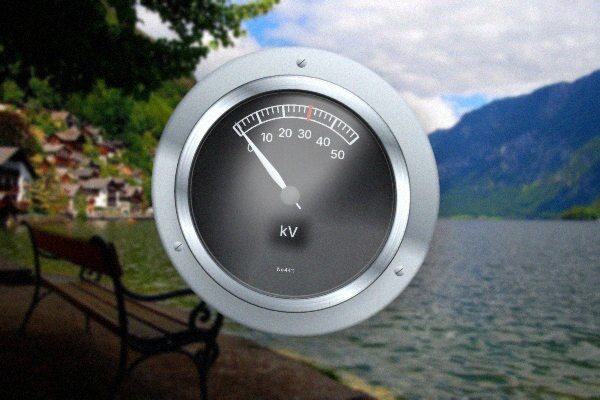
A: 2; kV
